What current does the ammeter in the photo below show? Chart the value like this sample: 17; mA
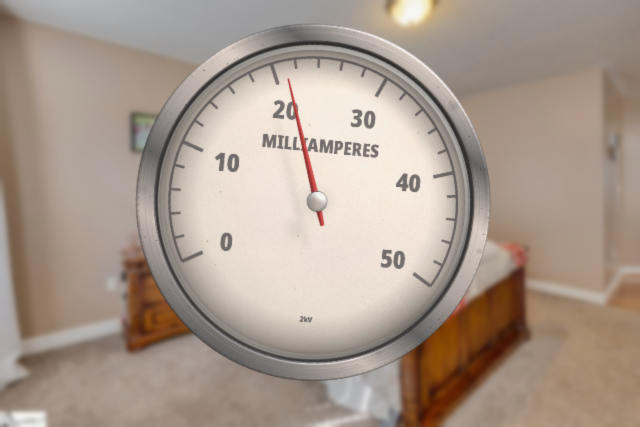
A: 21; mA
